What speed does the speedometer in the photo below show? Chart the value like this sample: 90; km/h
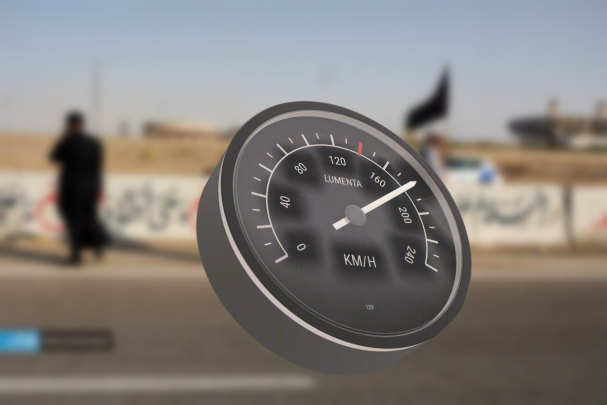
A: 180; km/h
